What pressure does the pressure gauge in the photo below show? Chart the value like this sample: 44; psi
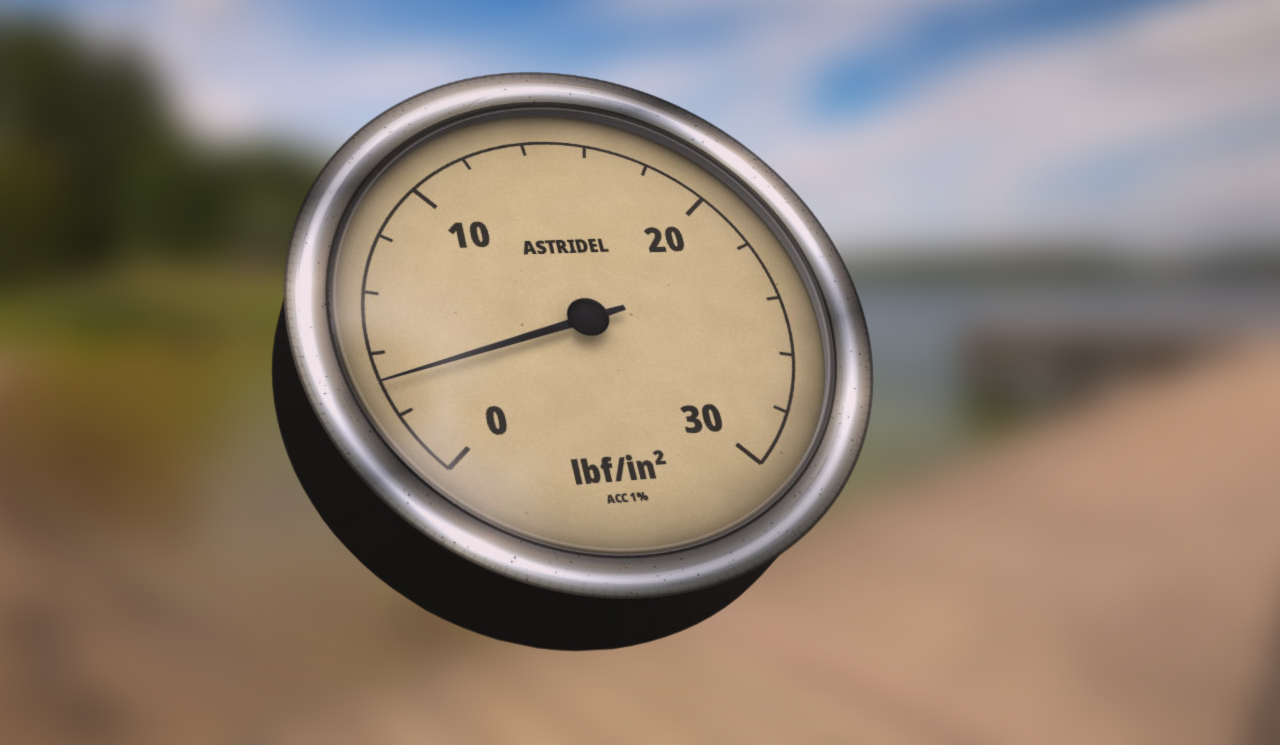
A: 3; psi
